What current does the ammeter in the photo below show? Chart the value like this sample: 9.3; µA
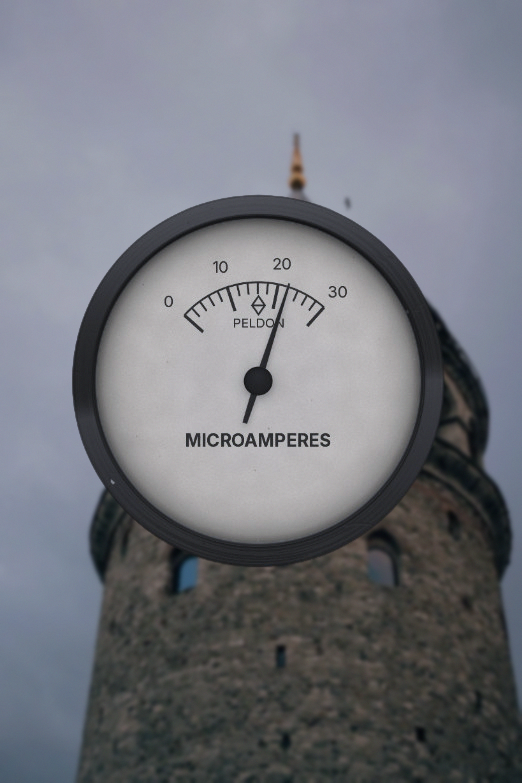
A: 22; µA
